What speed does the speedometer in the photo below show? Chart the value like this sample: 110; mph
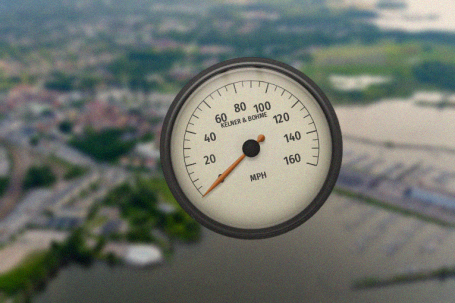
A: 0; mph
